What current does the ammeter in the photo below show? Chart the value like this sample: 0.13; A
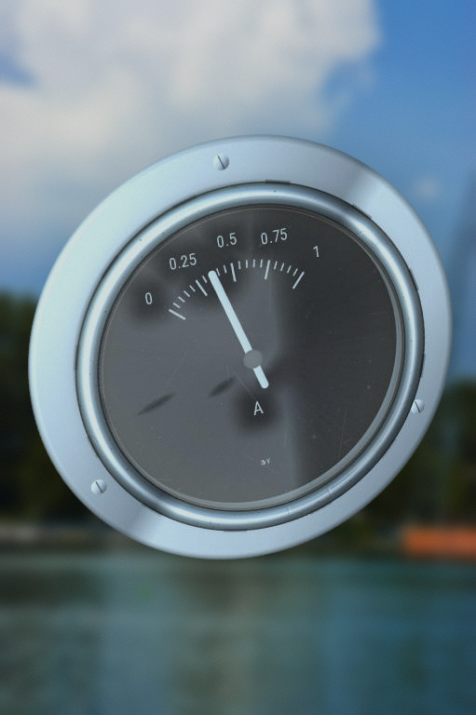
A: 0.35; A
